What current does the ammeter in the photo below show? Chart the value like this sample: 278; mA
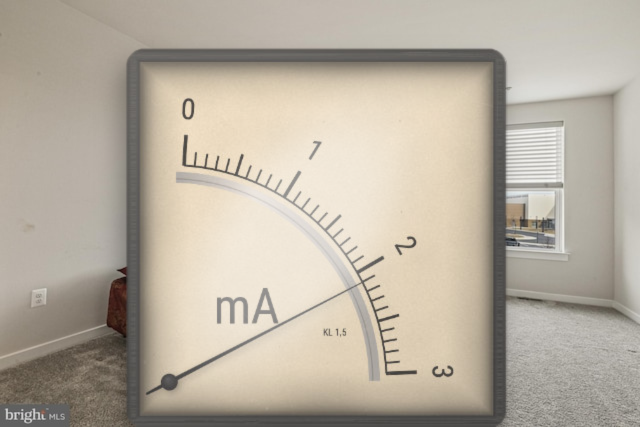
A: 2.1; mA
